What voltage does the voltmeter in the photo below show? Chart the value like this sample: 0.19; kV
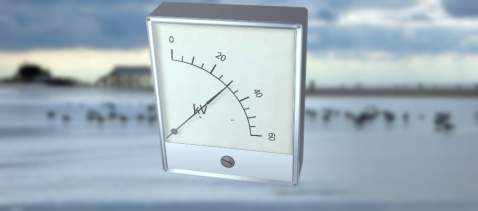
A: 30; kV
